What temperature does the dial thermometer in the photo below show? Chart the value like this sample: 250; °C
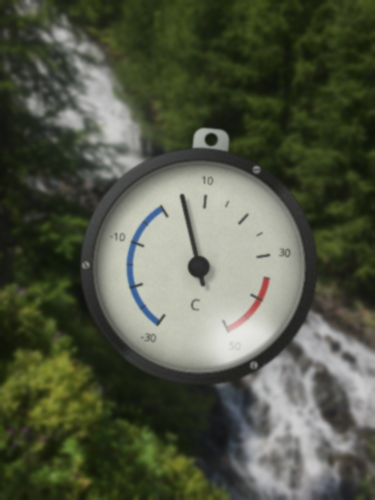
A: 5; °C
